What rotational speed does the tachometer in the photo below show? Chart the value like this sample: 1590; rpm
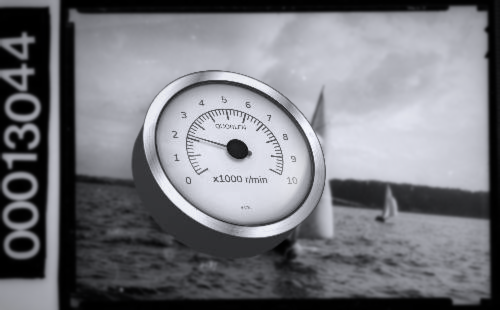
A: 2000; rpm
